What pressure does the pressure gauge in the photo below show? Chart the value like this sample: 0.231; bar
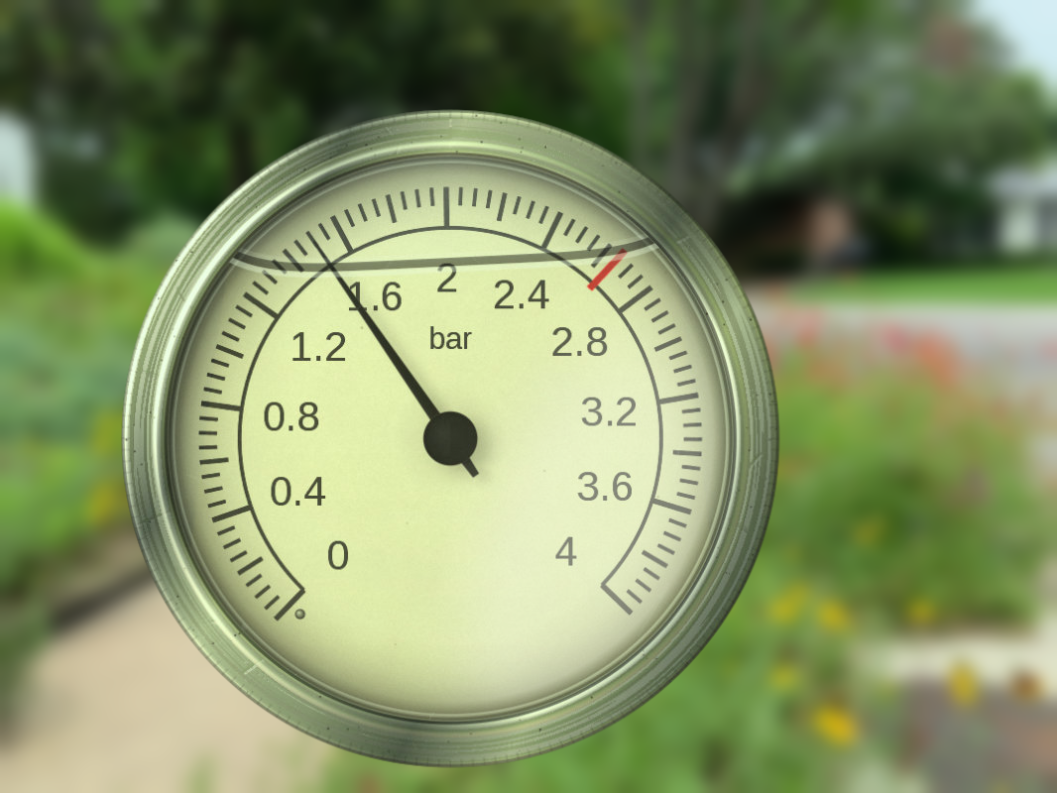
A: 1.5; bar
